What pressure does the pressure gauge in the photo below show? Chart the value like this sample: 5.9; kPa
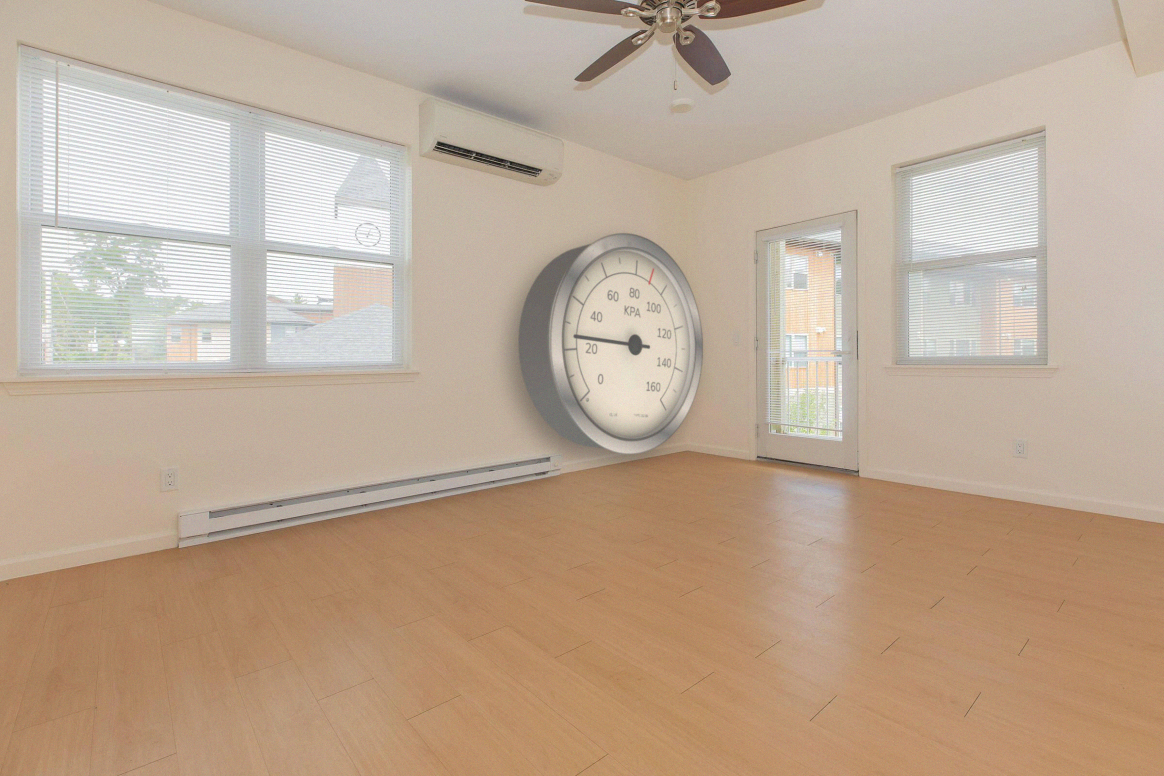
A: 25; kPa
